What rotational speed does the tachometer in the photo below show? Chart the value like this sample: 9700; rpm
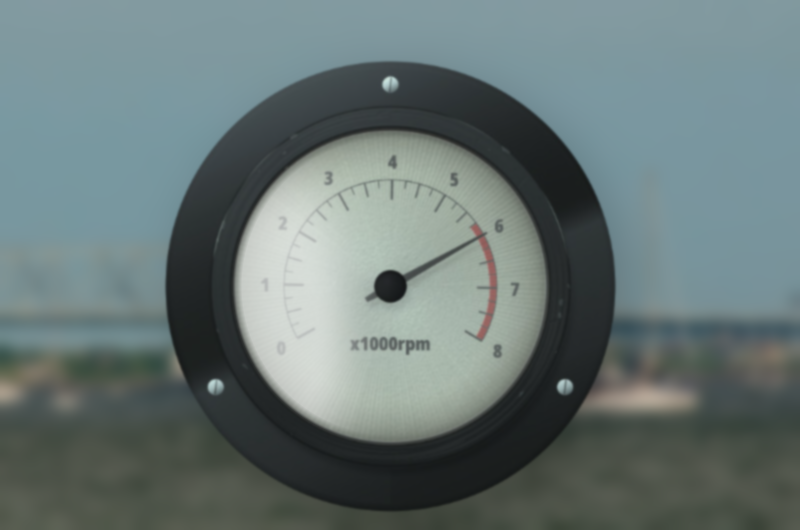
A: 6000; rpm
